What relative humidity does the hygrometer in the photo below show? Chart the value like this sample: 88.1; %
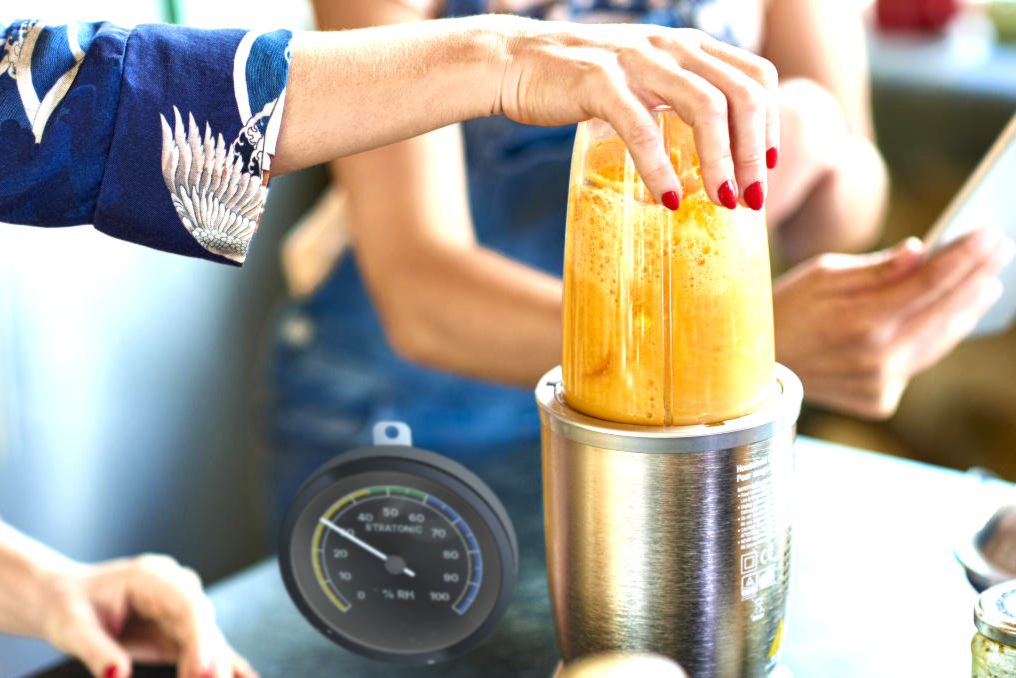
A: 30; %
